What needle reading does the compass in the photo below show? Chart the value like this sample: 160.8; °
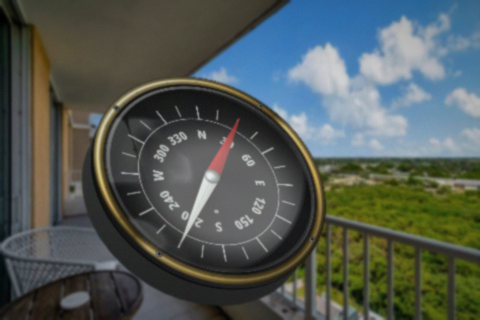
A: 30; °
